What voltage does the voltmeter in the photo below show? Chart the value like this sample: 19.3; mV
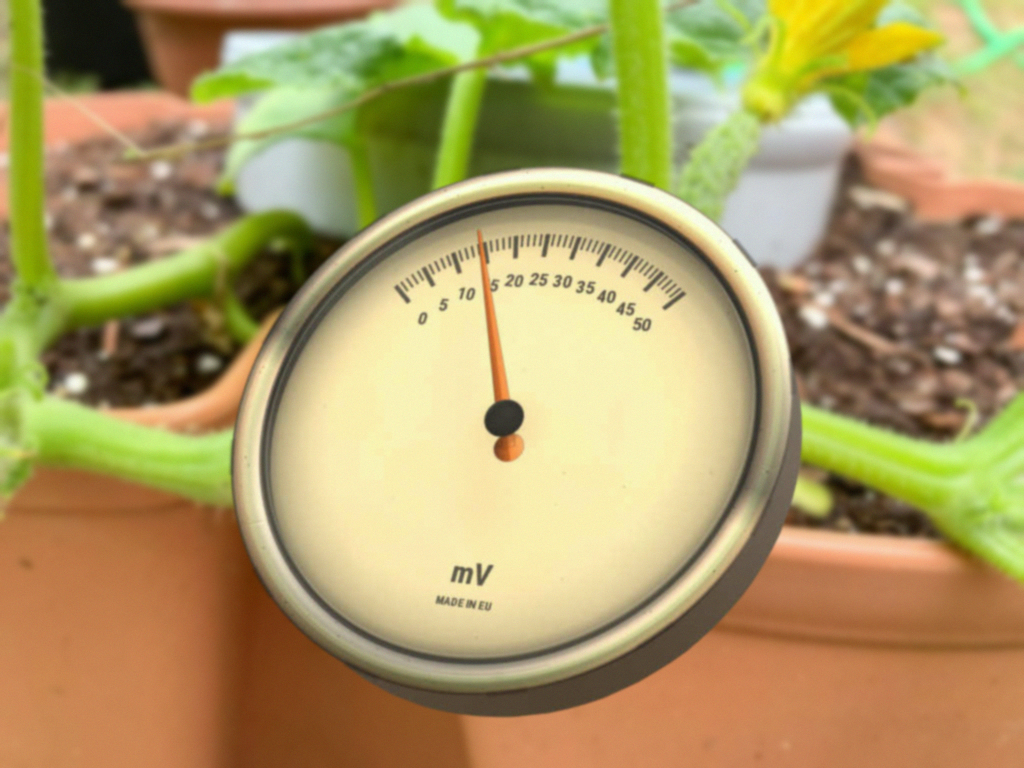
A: 15; mV
